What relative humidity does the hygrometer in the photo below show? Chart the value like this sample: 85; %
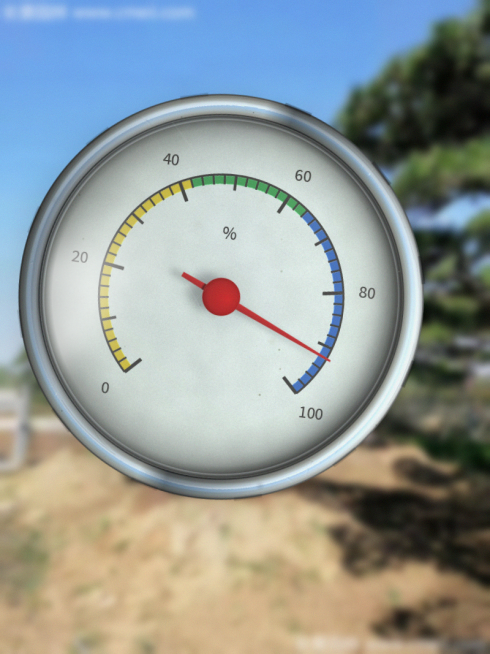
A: 92; %
